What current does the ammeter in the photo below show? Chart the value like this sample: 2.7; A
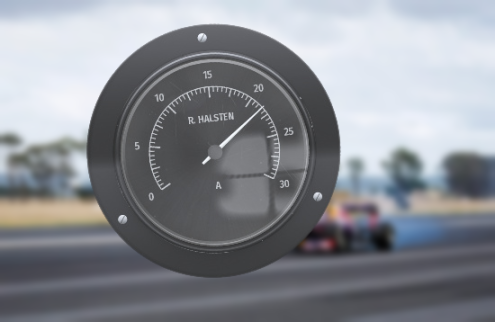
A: 21.5; A
